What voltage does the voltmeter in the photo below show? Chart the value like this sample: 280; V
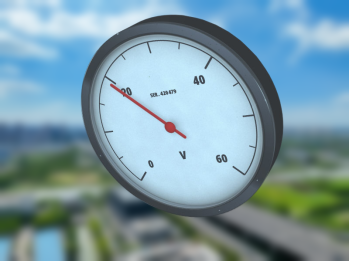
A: 20; V
